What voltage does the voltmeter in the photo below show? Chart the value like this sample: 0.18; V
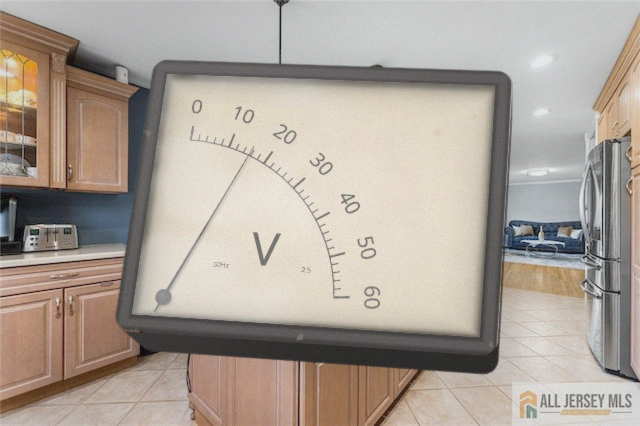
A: 16; V
